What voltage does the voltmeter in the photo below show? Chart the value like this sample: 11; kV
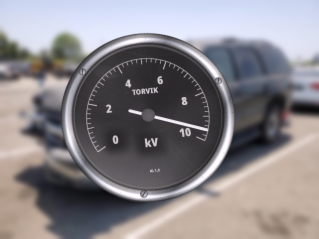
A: 9.6; kV
